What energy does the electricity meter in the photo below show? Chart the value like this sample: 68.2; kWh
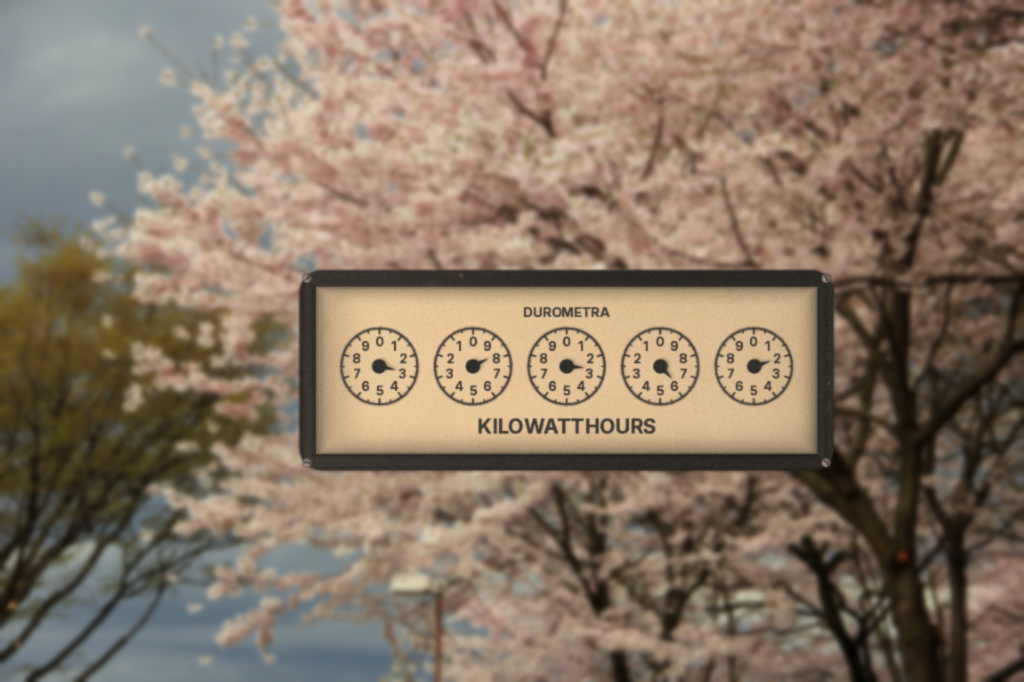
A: 28262; kWh
